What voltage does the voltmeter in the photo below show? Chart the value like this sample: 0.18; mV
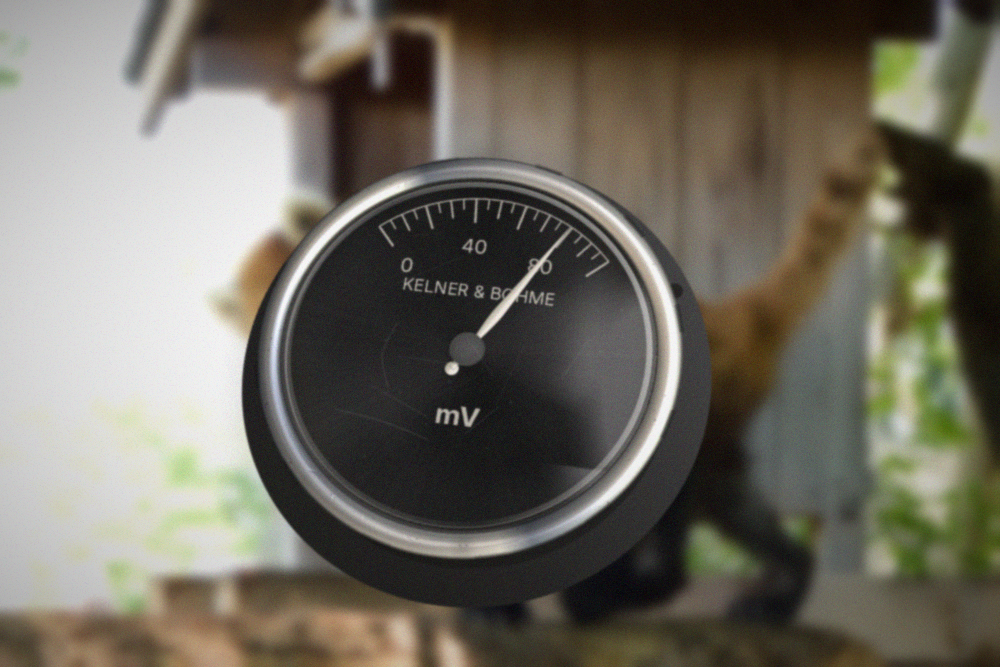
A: 80; mV
